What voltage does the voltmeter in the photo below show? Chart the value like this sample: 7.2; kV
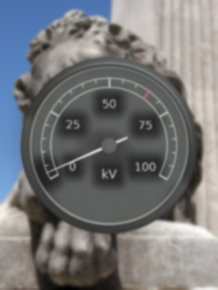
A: 2.5; kV
